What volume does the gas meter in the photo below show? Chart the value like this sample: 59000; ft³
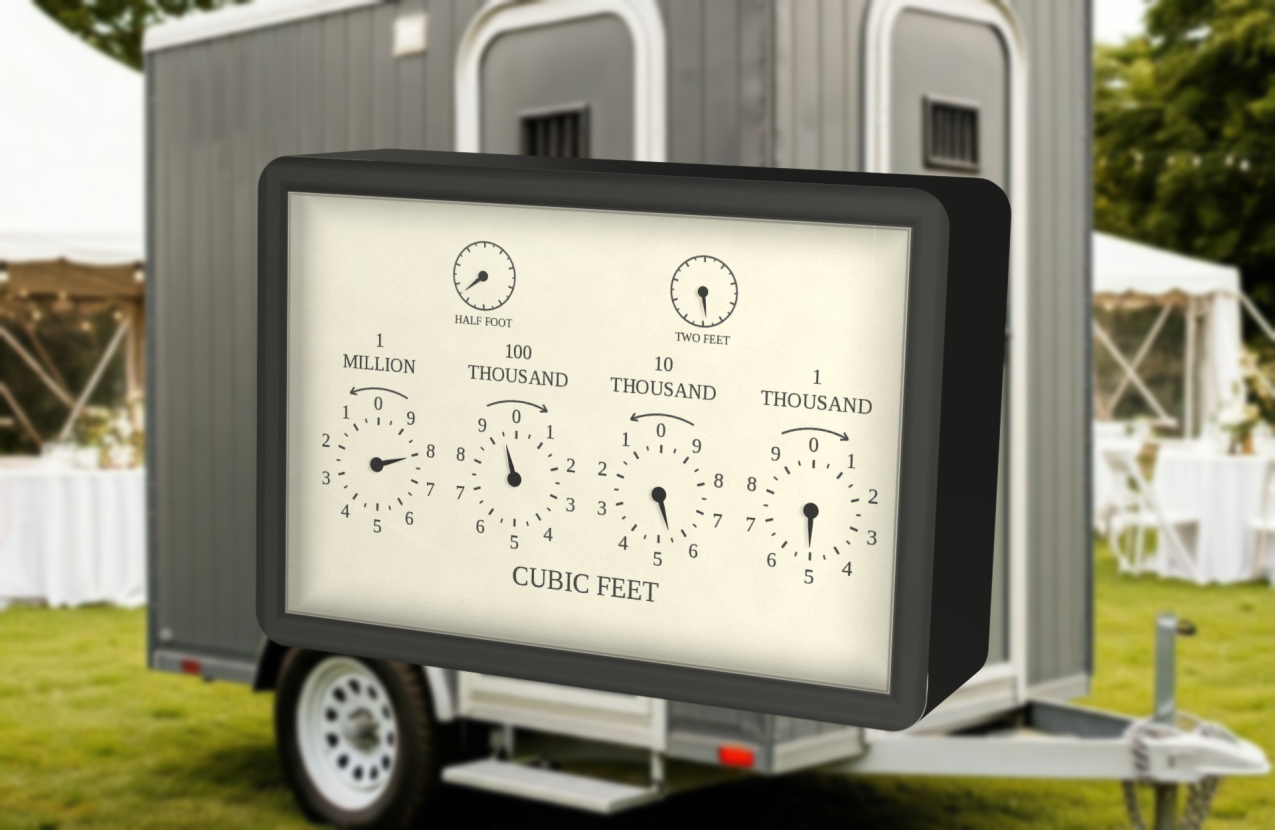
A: 795500; ft³
